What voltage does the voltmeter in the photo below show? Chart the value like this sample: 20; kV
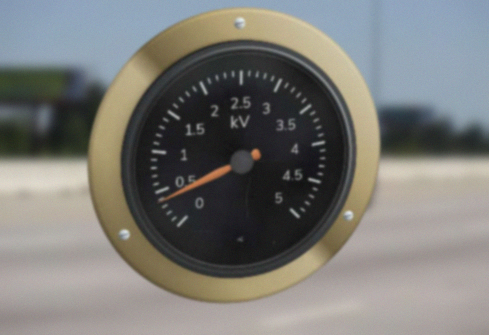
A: 0.4; kV
